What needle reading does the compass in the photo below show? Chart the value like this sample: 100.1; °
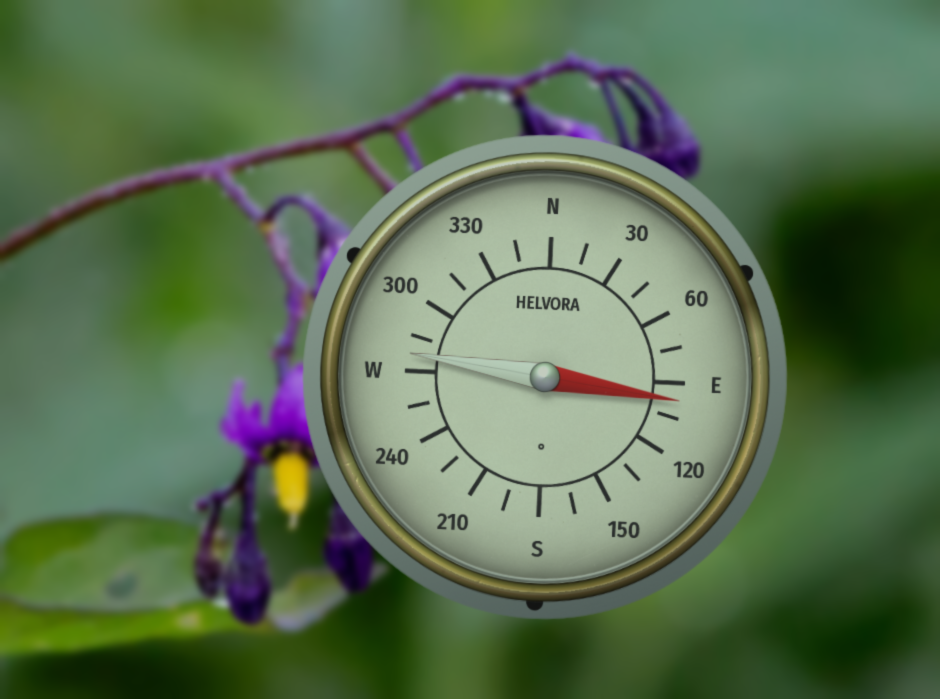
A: 97.5; °
